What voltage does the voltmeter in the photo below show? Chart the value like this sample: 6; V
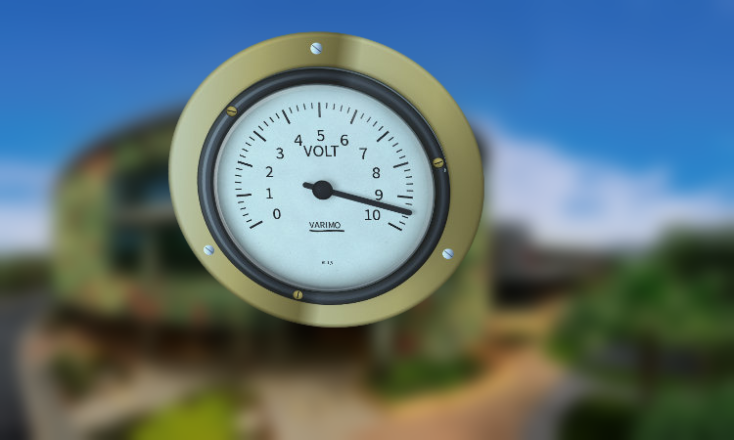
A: 9.4; V
